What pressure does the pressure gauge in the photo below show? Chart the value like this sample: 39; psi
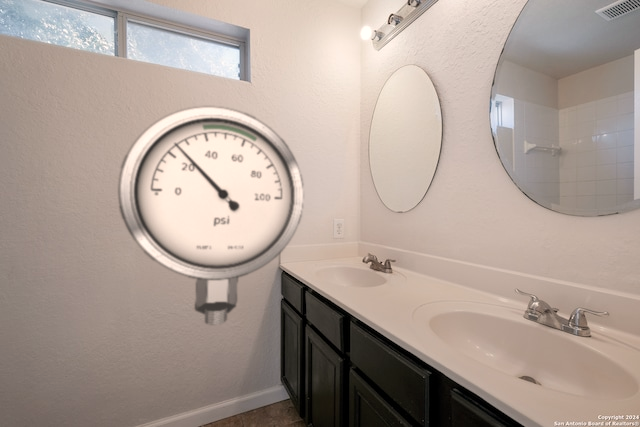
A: 25; psi
